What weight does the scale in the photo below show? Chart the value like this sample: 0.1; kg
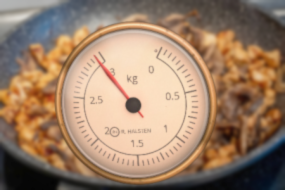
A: 2.95; kg
